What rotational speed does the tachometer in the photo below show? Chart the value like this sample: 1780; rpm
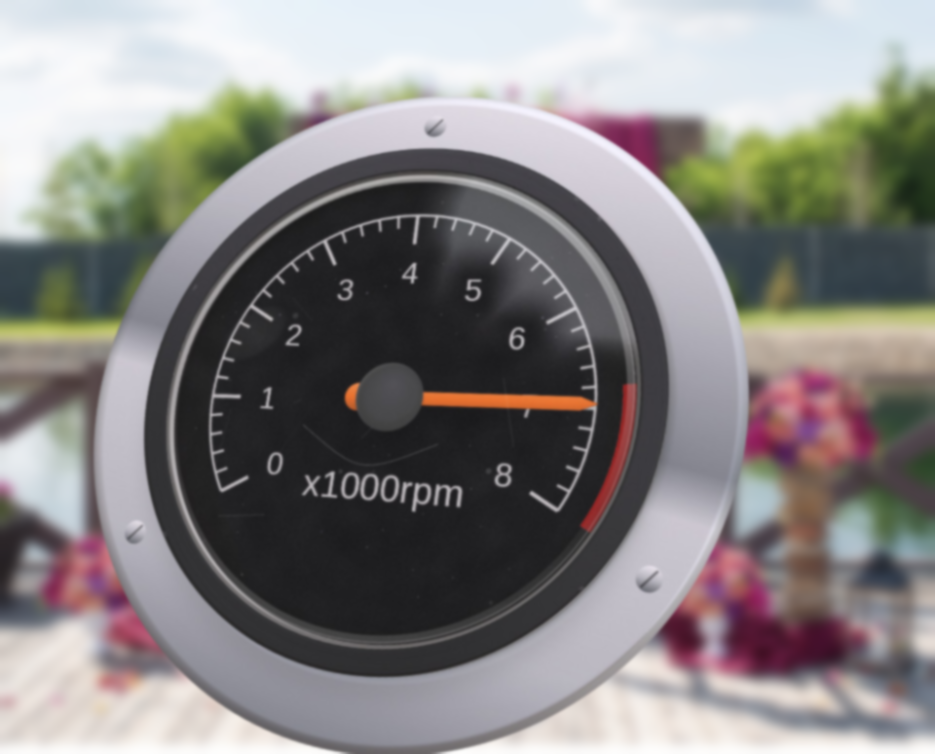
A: 7000; rpm
